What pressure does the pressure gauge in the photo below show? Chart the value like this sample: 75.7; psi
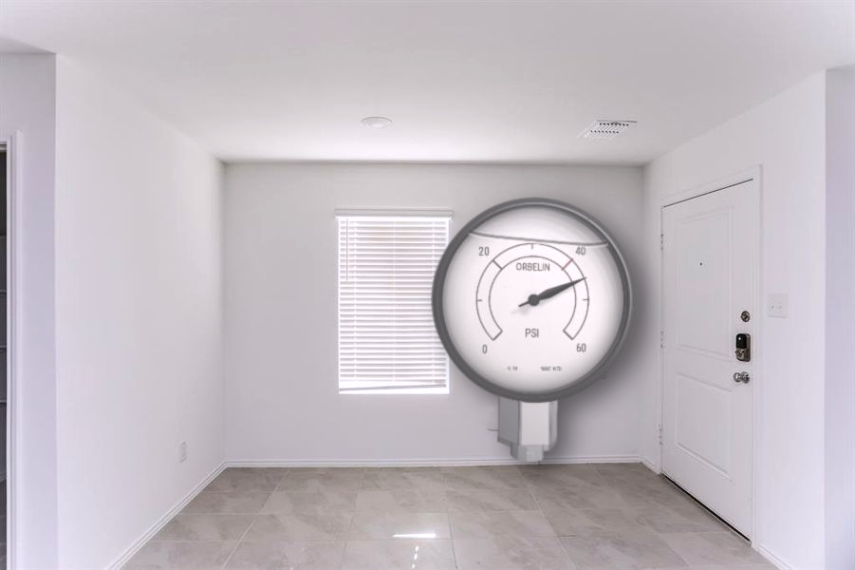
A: 45; psi
